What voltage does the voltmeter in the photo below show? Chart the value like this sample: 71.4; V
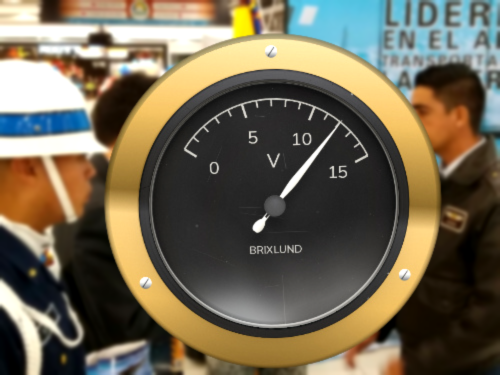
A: 12; V
